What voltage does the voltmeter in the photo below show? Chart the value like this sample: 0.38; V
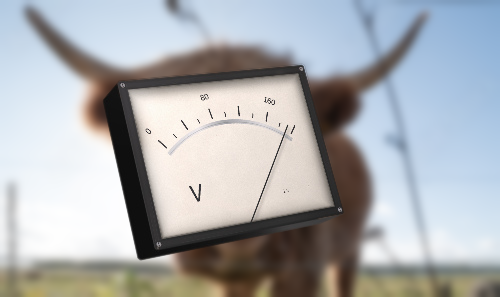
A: 190; V
